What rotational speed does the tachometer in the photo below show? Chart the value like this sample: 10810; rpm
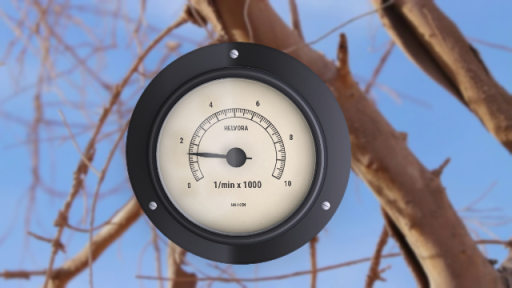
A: 1500; rpm
